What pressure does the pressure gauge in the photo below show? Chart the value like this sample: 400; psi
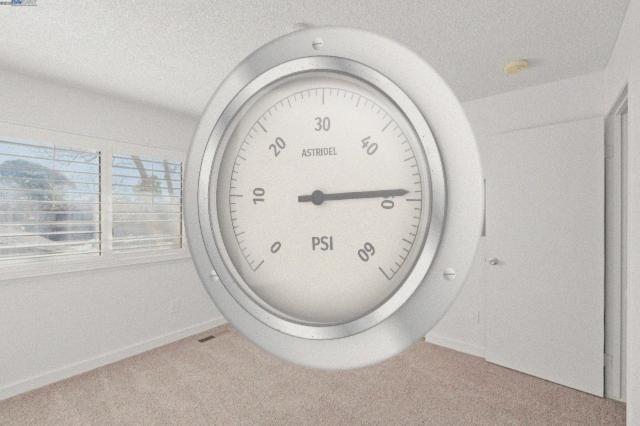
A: 49; psi
